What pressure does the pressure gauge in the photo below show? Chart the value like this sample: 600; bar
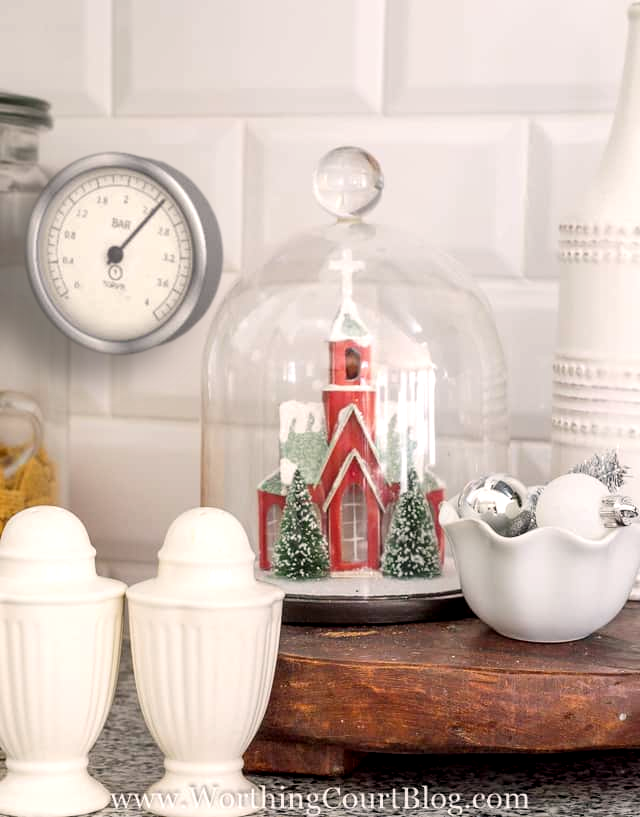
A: 2.5; bar
